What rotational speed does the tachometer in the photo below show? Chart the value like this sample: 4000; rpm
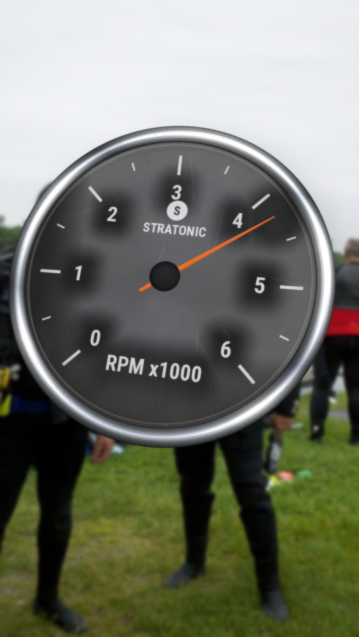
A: 4250; rpm
